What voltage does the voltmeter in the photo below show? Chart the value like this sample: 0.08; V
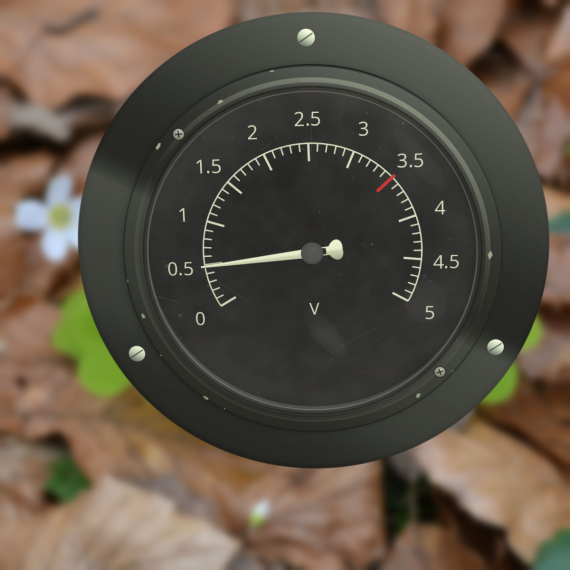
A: 0.5; V
